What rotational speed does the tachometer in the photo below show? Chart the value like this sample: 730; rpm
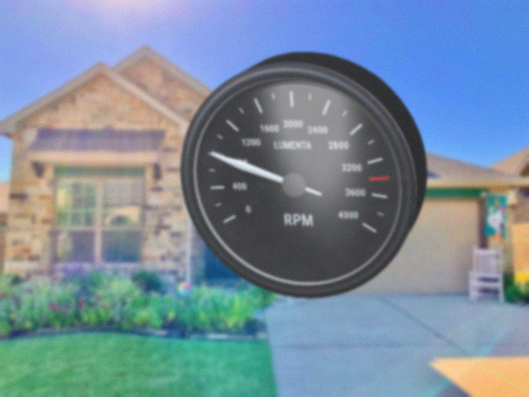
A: 800; rpm
